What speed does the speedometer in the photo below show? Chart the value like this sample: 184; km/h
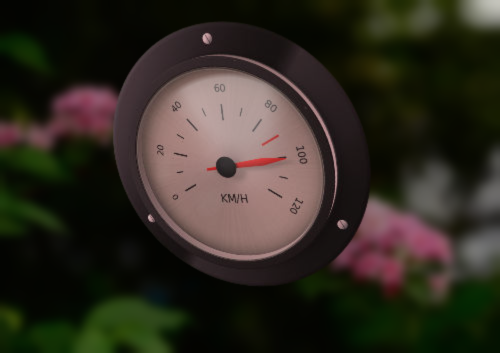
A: 100; km/h
